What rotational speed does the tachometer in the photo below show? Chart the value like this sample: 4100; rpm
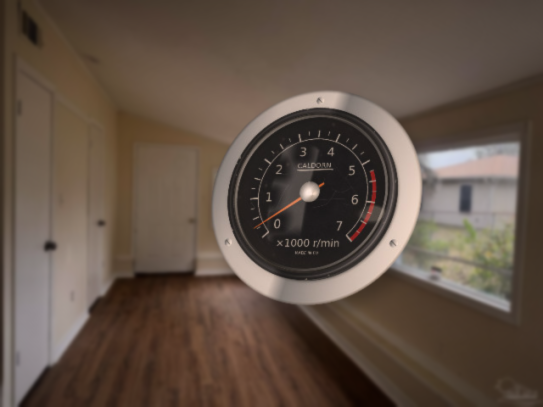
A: 250; rpm
